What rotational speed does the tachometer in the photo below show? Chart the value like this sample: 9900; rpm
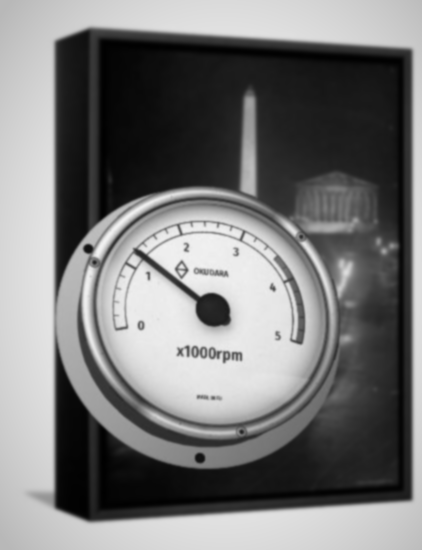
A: 1200; rpm
